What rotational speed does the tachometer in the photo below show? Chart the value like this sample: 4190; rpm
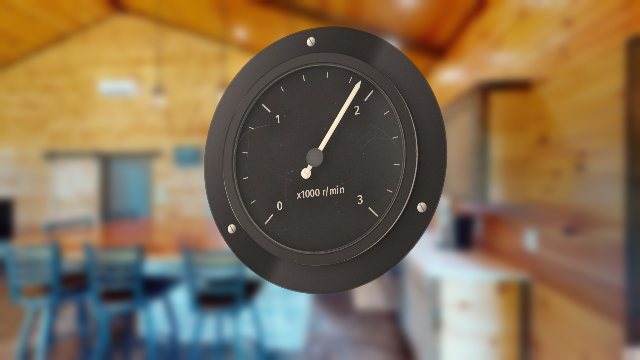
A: 1900; rpm
